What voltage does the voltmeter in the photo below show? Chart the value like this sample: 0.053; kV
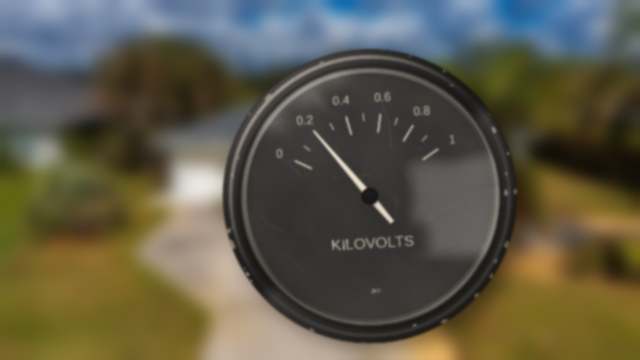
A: 0.2; kV
